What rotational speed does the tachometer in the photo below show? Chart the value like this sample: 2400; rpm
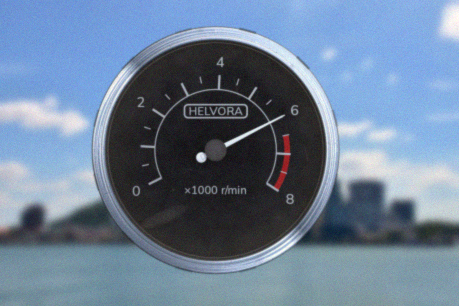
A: 6000; rpm
